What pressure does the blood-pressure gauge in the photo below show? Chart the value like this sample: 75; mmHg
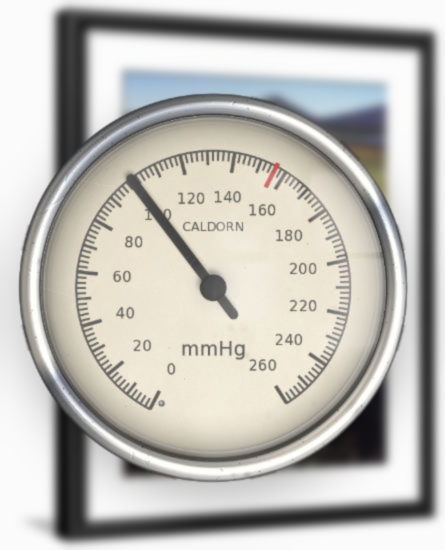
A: 100; mmHg
